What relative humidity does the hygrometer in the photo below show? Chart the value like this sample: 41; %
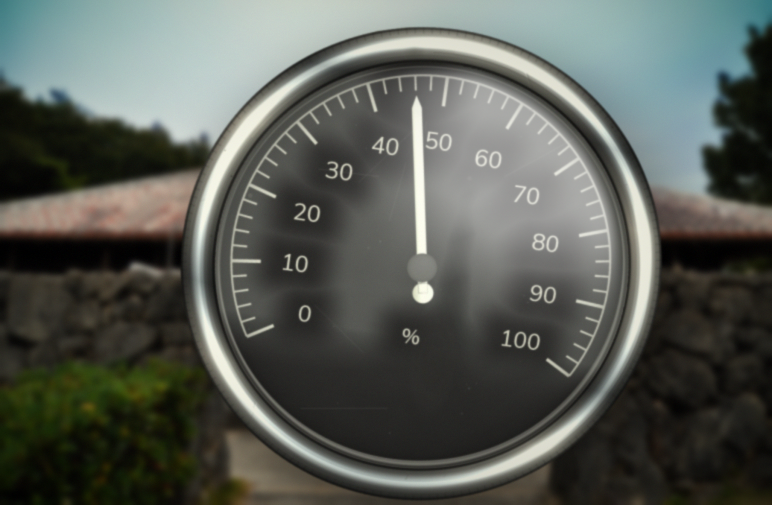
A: 46; %
